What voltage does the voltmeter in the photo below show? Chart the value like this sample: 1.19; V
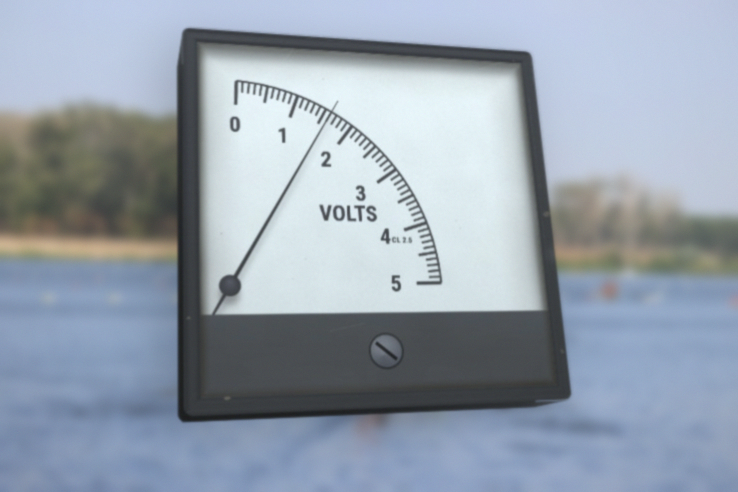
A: 1.6; V
